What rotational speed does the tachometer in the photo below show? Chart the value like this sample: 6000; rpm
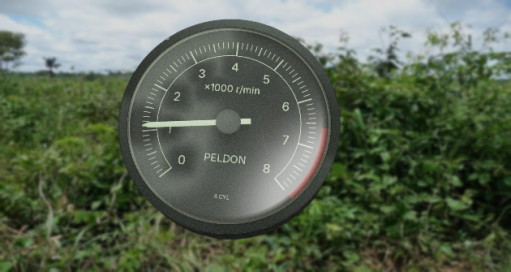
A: 1100; rpm
